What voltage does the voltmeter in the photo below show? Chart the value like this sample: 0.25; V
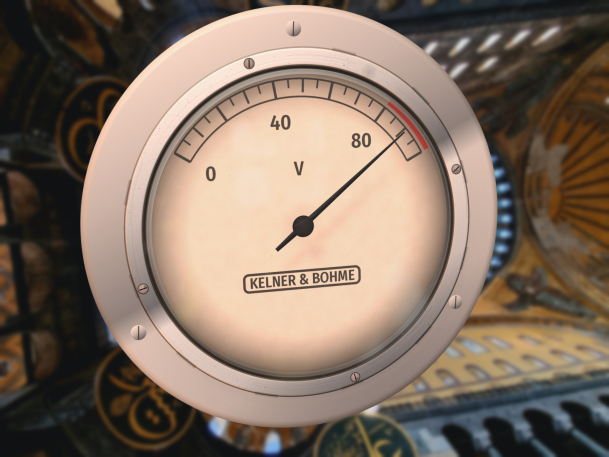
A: 90; V
